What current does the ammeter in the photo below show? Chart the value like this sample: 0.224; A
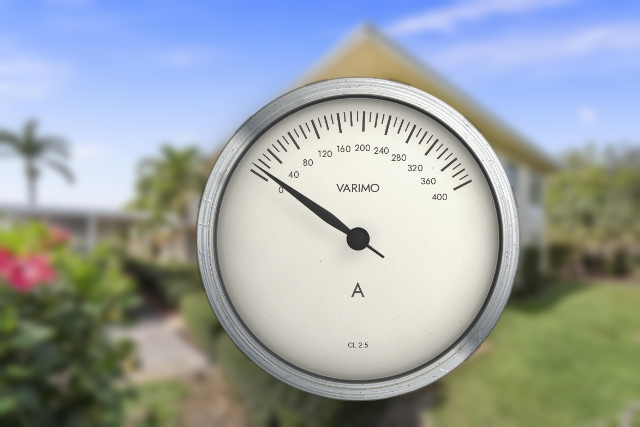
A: 10; A
